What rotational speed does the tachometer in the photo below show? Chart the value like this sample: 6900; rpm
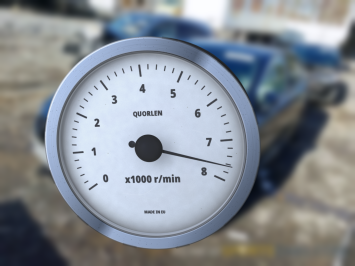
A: 7600; rpm
